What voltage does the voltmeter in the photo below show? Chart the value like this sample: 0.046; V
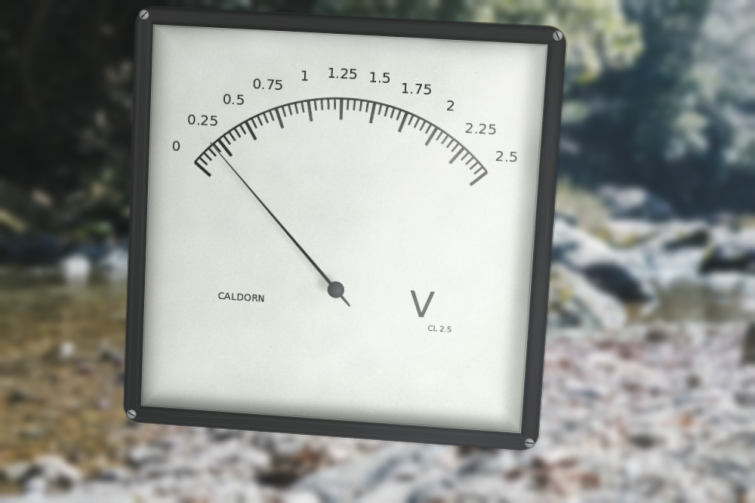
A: 0.2; V
